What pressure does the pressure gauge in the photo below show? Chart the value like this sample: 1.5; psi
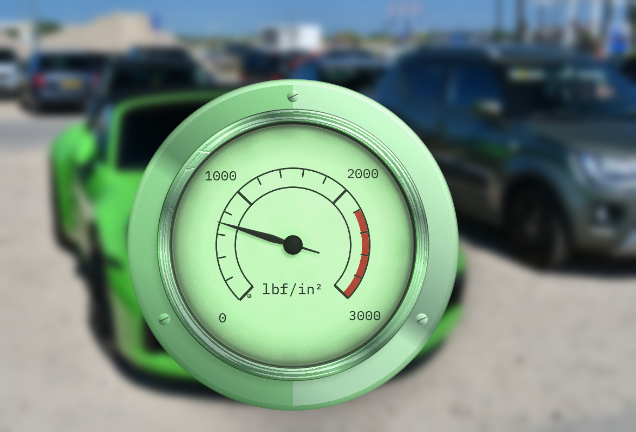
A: 700; psi
